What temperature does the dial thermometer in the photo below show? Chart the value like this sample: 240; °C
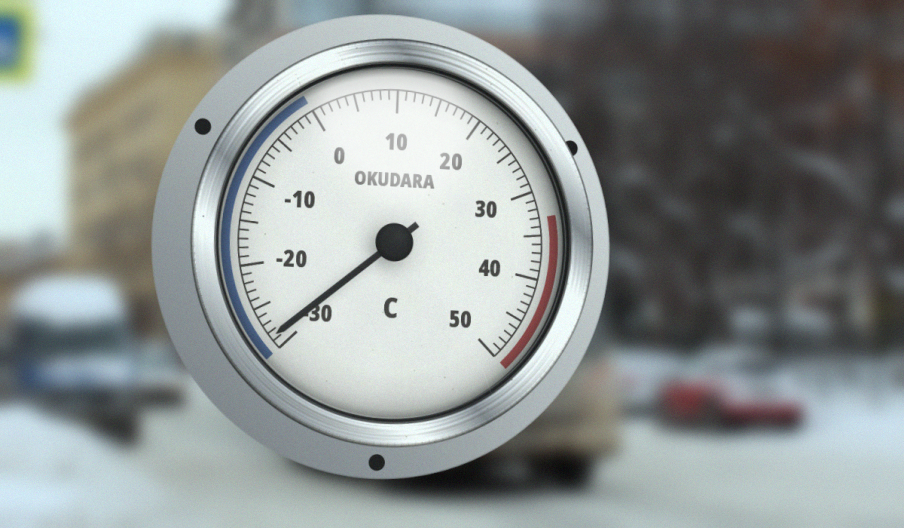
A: -28.5; °C
